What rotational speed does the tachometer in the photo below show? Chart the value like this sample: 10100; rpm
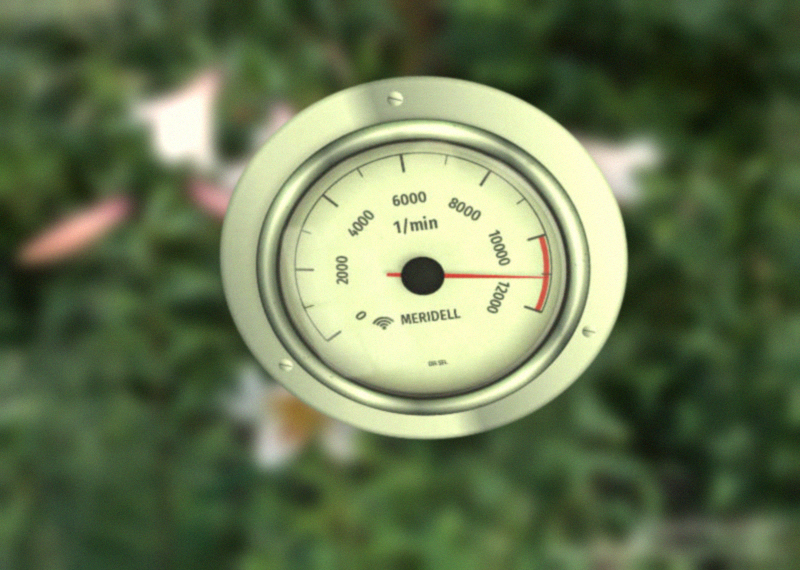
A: 11000; rpm
